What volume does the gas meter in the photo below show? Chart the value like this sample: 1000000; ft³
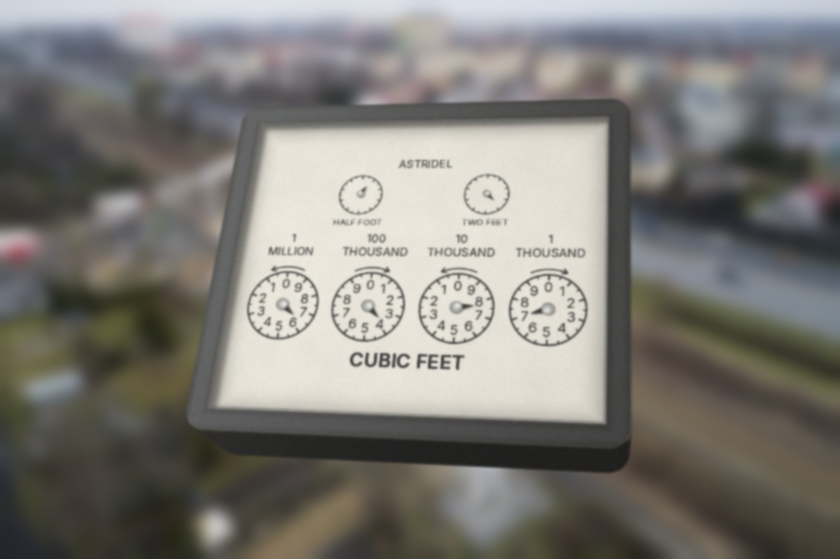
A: 637700; ft³
